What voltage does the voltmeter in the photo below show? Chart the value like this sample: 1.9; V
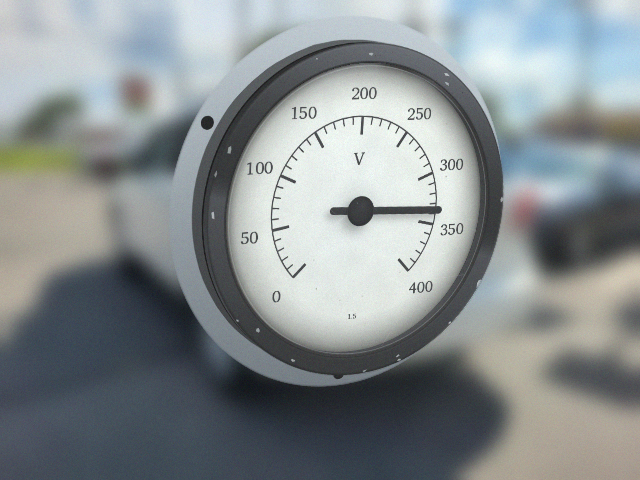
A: 335; V
